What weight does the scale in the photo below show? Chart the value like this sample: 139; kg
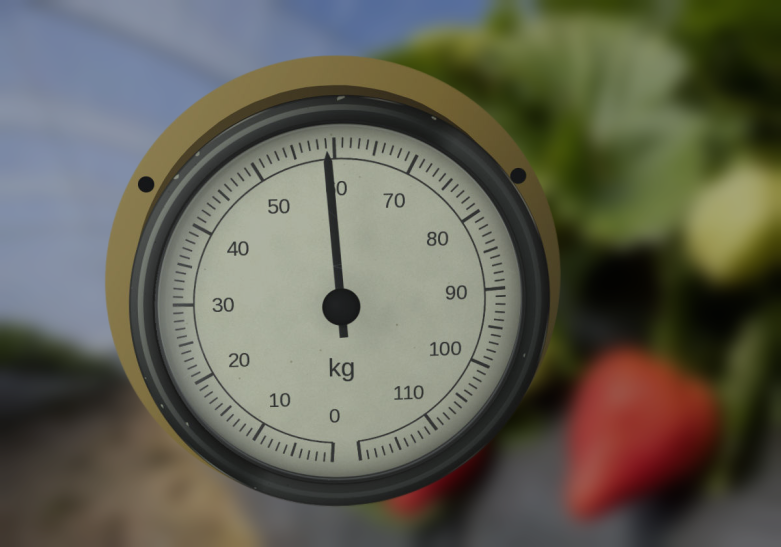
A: 59; kg
